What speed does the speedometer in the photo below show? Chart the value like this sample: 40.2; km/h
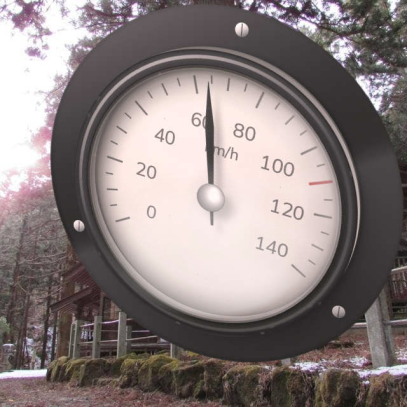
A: 65; km/h
